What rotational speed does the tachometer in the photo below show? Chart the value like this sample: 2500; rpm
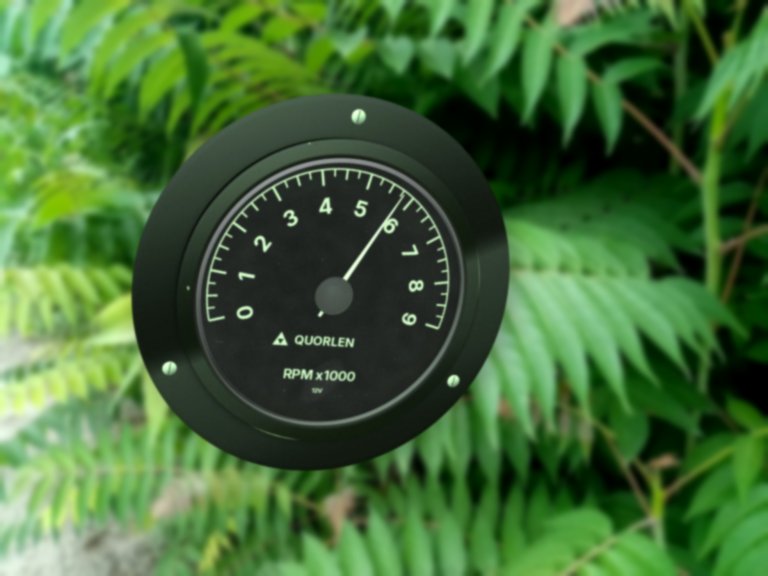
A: 5750; rpm
